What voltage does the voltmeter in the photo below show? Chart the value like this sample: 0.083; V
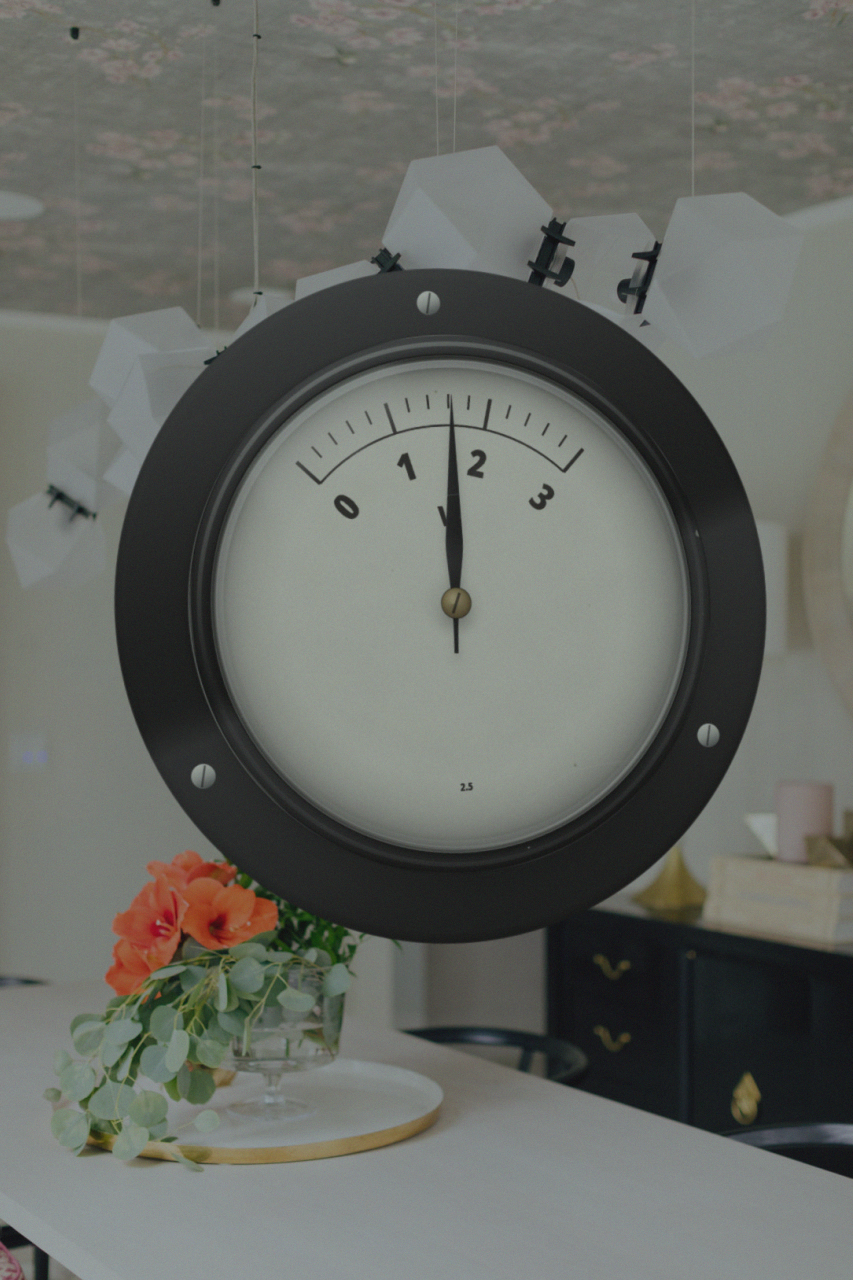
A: 1.6; V
